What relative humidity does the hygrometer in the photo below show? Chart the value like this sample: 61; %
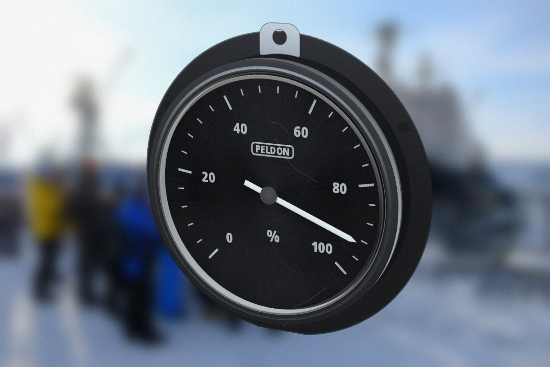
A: 92; %
